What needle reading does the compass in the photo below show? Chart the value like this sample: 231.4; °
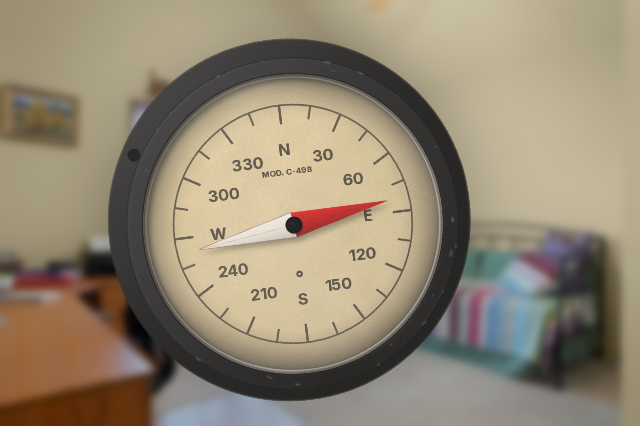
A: 82.5; °
